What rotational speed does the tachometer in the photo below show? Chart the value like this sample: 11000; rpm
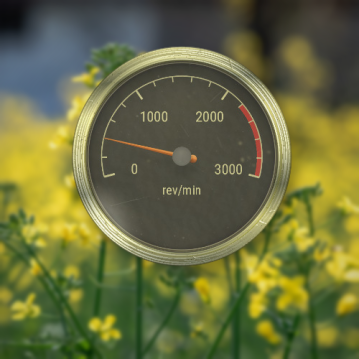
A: 400; rpm
